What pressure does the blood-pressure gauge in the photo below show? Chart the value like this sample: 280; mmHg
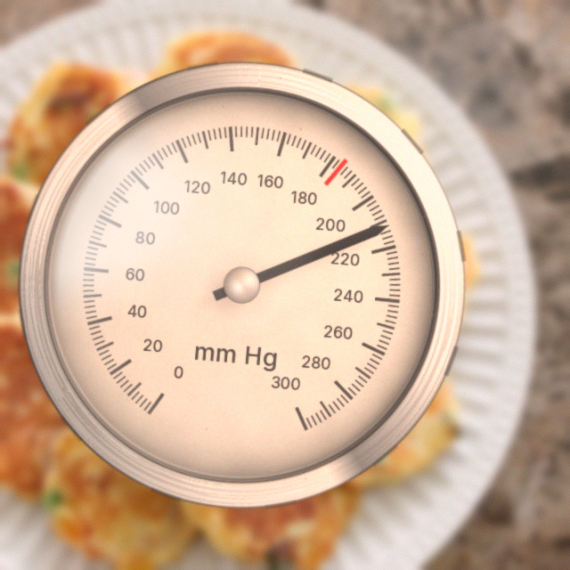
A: 212; mmHg
